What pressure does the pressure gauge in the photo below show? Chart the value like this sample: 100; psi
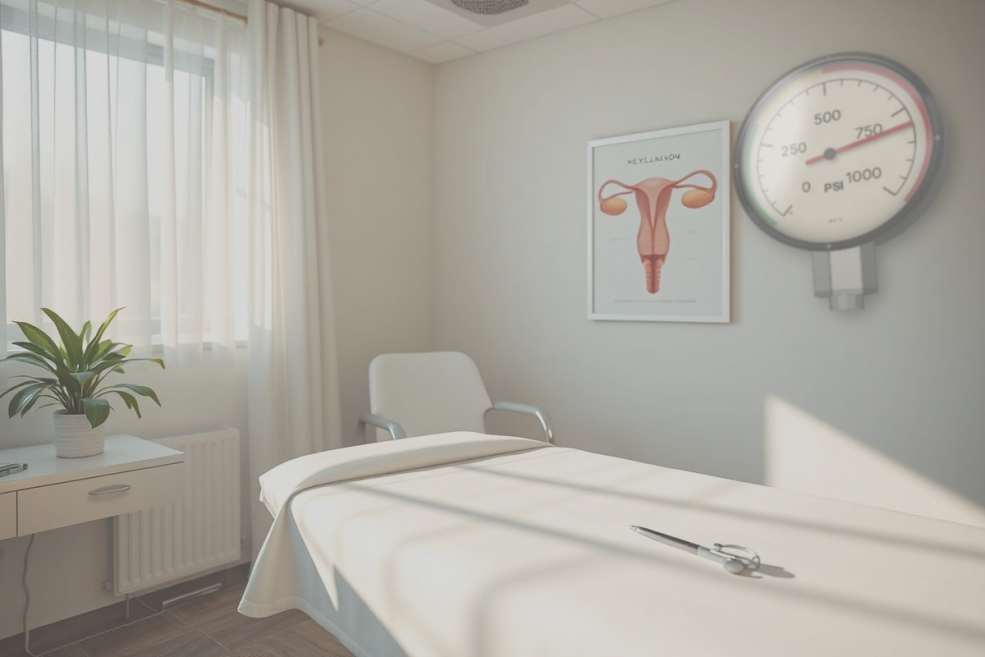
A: 800; psi
